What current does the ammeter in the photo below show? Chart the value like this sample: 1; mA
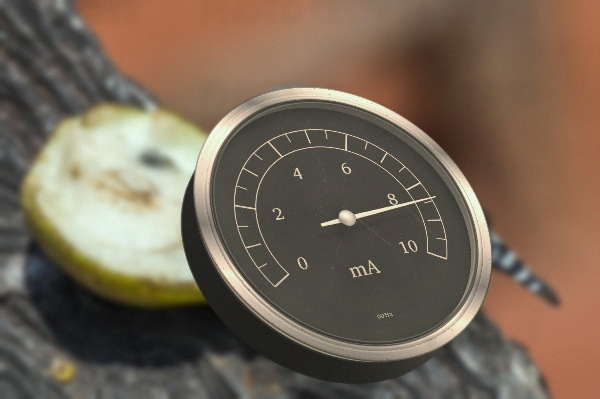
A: 8.5; mA
